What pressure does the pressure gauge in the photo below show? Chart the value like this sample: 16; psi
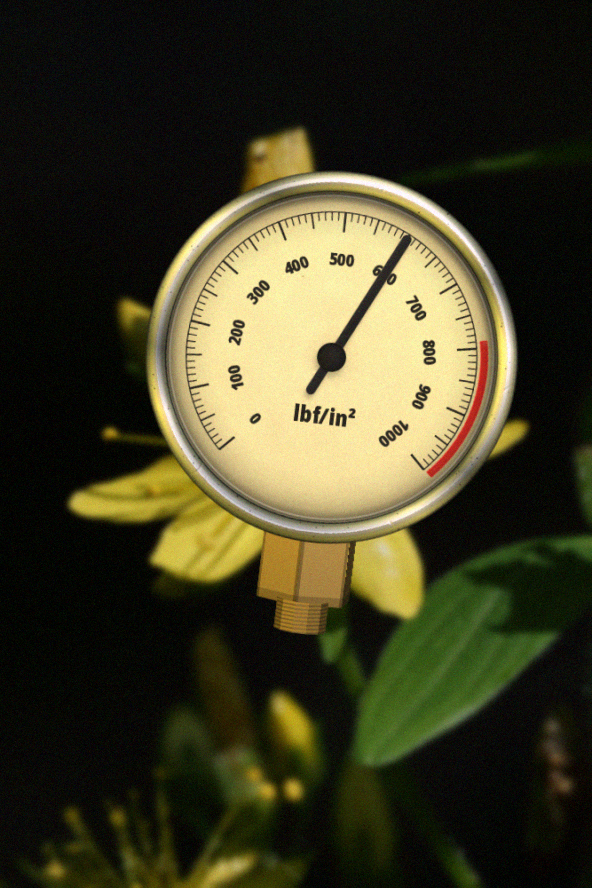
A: 600; psi
